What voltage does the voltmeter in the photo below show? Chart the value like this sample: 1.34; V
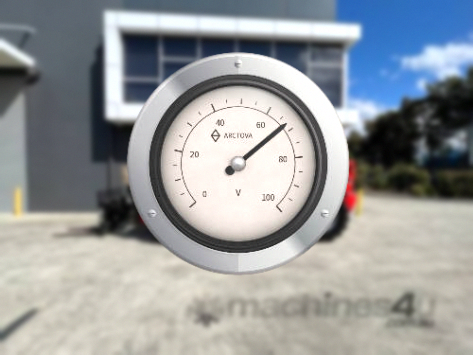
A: 67.5; V
